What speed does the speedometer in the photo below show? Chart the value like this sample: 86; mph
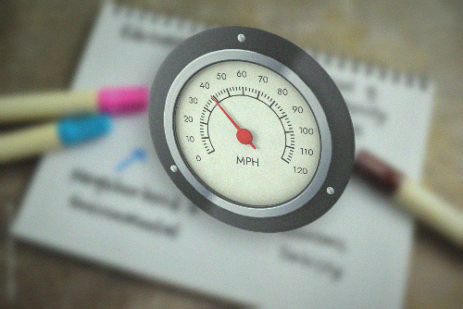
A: 40; mph
